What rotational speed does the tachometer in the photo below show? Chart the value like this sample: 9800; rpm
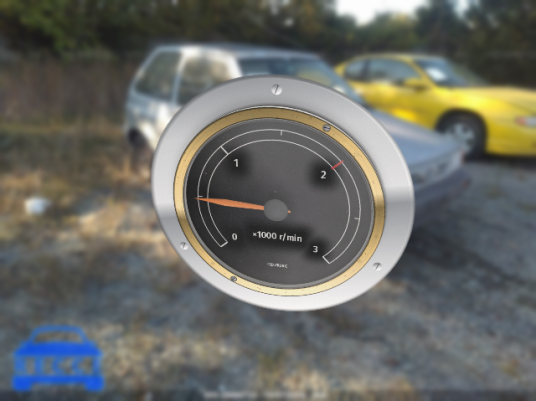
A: 500; rpm
